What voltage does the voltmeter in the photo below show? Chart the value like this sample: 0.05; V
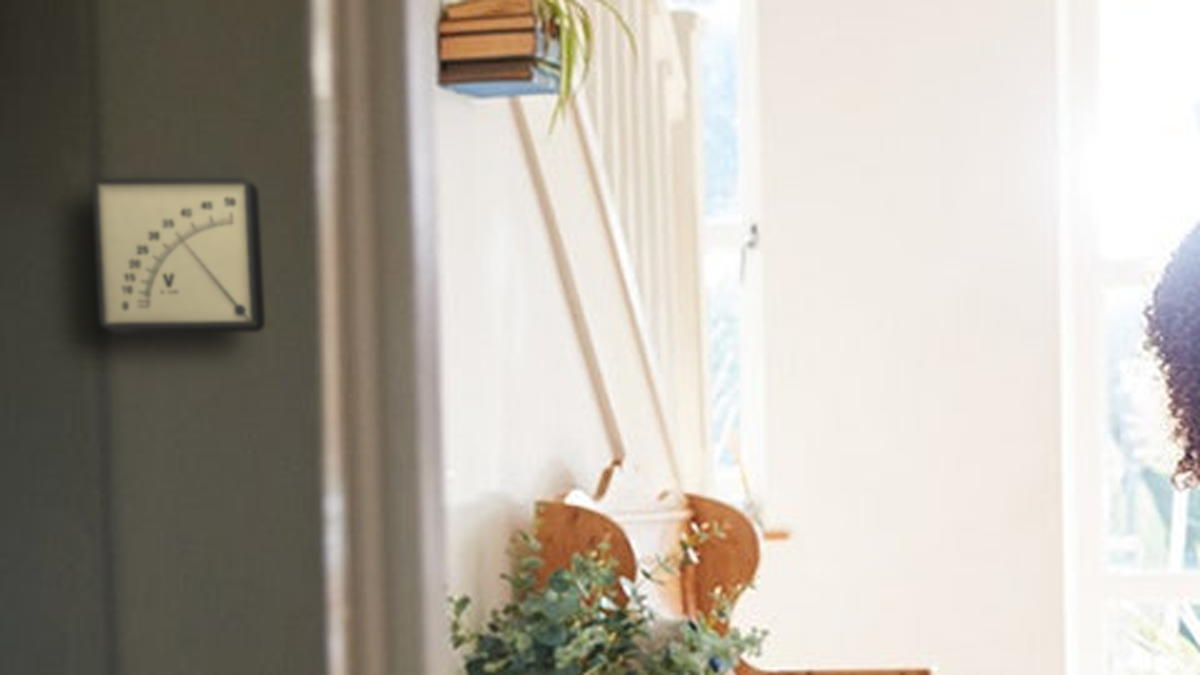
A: 35; V
